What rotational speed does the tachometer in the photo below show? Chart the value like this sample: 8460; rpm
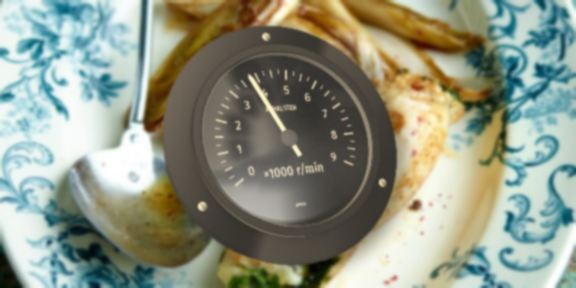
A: 3750; rpm
